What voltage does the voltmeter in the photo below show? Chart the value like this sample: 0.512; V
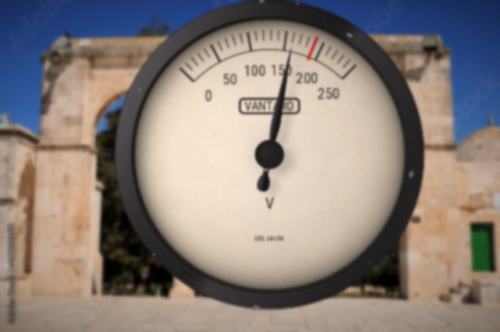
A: 160; V
